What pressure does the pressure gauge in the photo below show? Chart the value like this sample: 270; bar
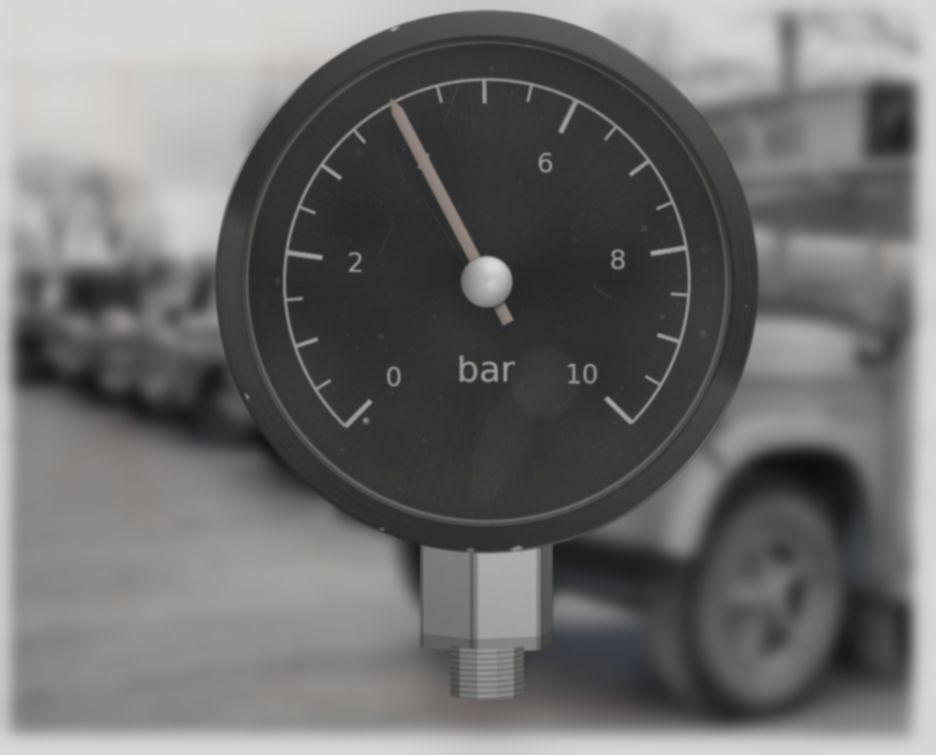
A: 4; bar
